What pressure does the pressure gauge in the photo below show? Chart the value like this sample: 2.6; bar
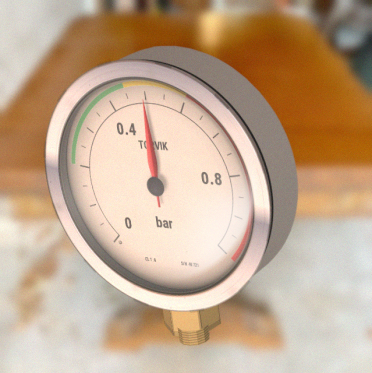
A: 0.5; bar
